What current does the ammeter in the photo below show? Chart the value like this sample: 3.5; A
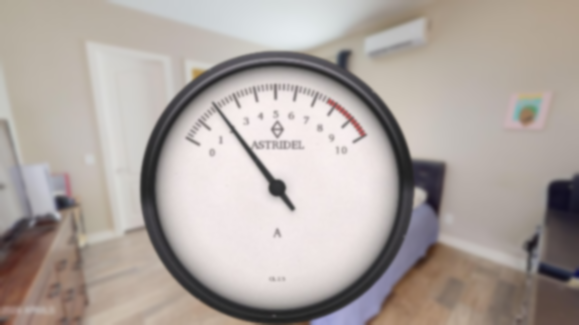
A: 2; A
